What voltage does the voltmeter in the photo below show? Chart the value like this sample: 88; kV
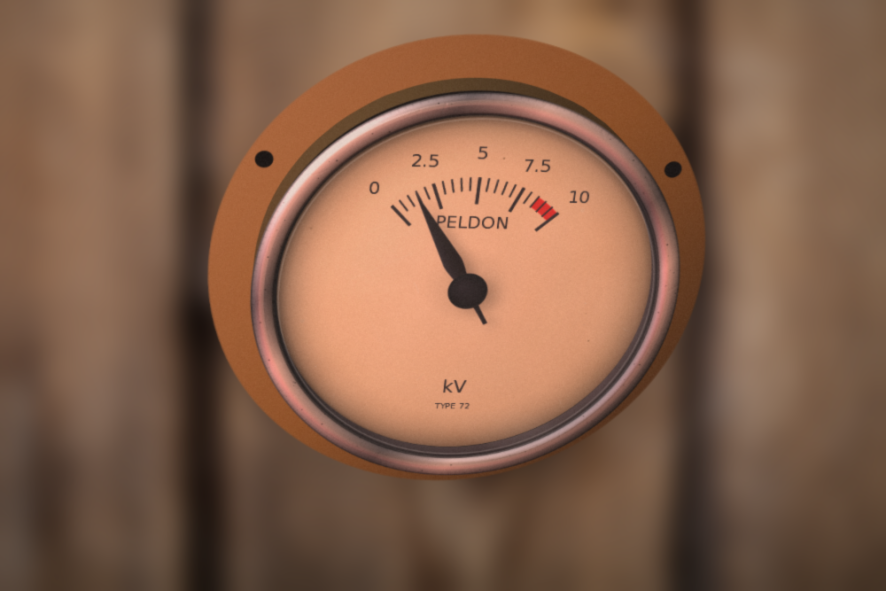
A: 1.5; kV
